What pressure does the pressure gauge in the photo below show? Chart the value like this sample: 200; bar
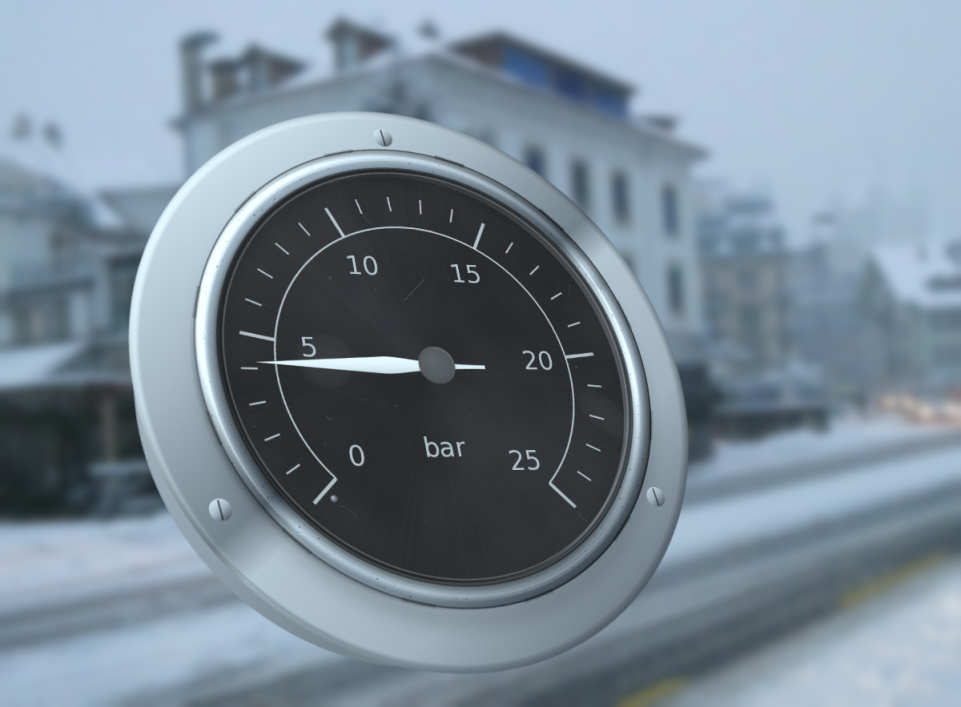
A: 4; bar
